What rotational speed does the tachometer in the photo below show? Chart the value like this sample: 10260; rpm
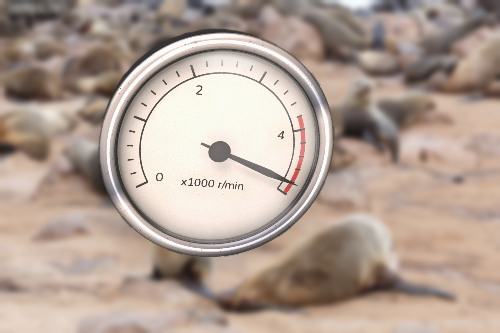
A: 4800; rpm
